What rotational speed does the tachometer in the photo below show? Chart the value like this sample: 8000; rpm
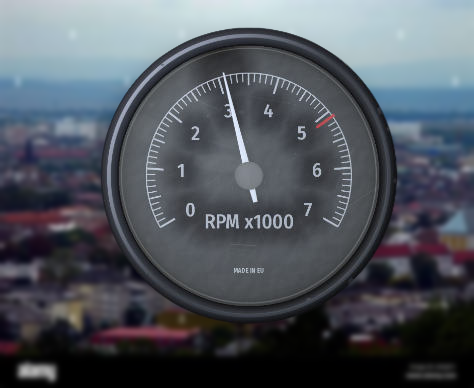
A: 3100; rpm
